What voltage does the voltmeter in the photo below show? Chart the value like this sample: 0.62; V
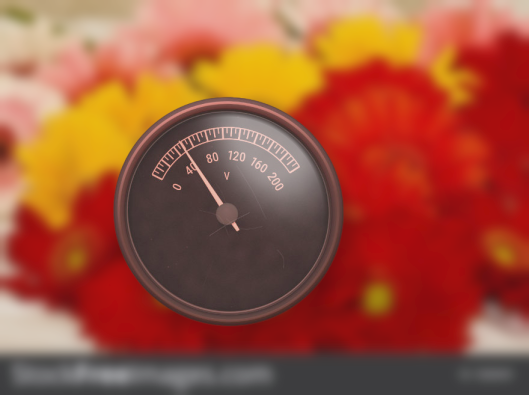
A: 50; V
